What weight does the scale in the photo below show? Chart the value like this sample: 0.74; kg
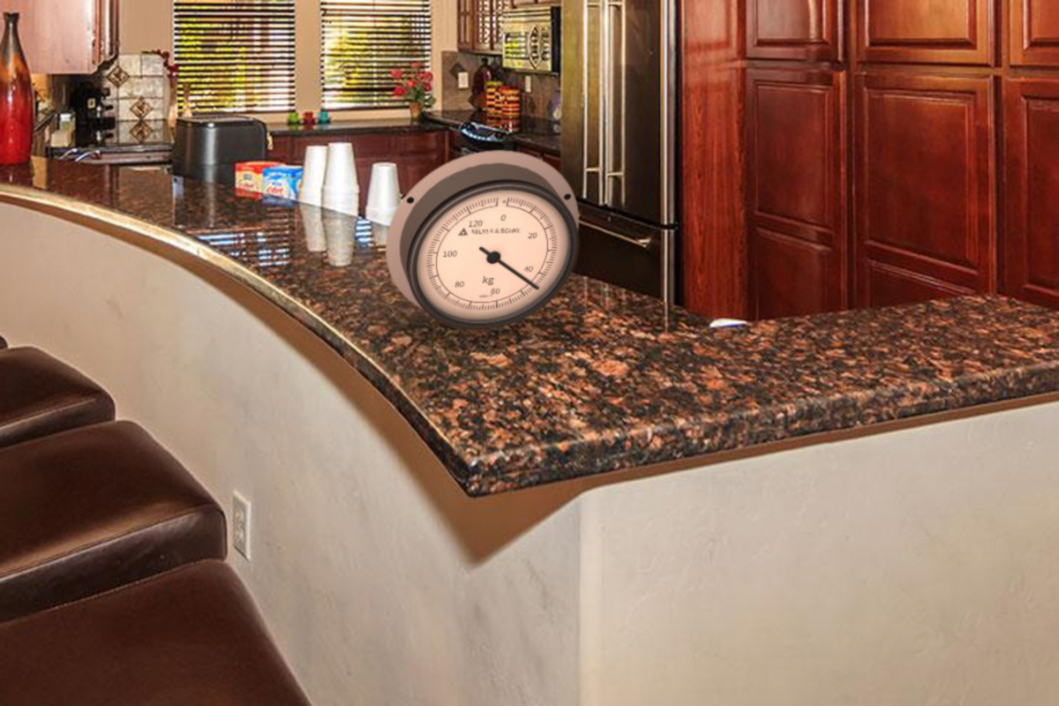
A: 45; kg
